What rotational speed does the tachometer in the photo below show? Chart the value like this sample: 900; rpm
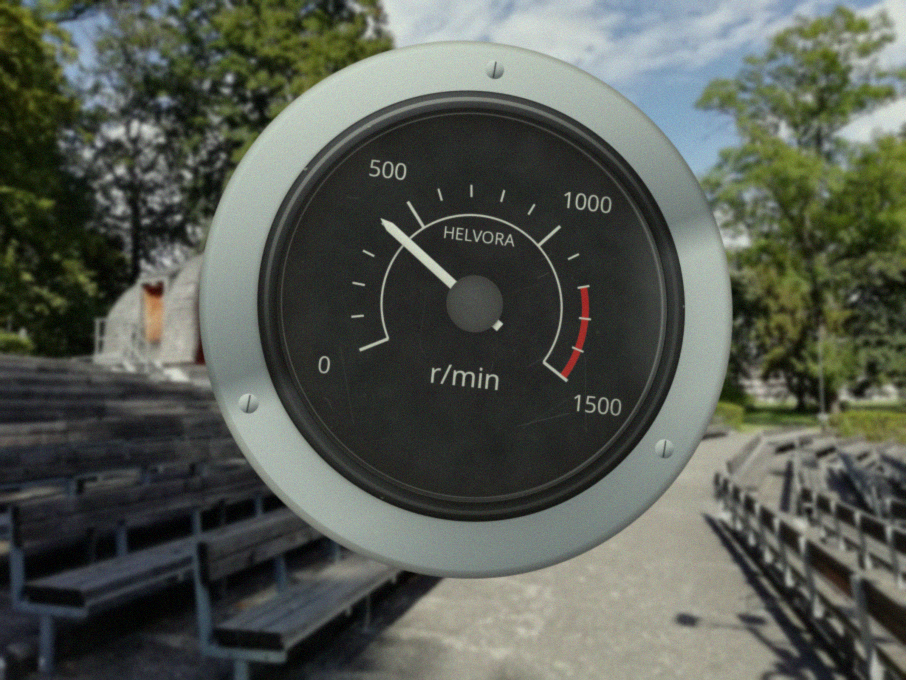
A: 400; rpm
